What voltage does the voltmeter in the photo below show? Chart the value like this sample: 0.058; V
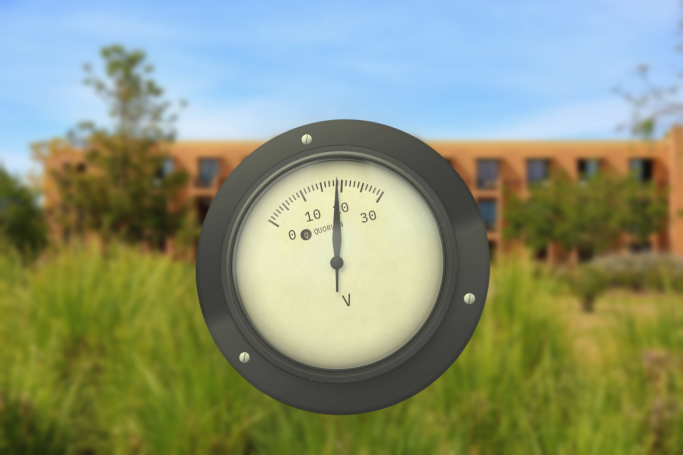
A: 19; V
